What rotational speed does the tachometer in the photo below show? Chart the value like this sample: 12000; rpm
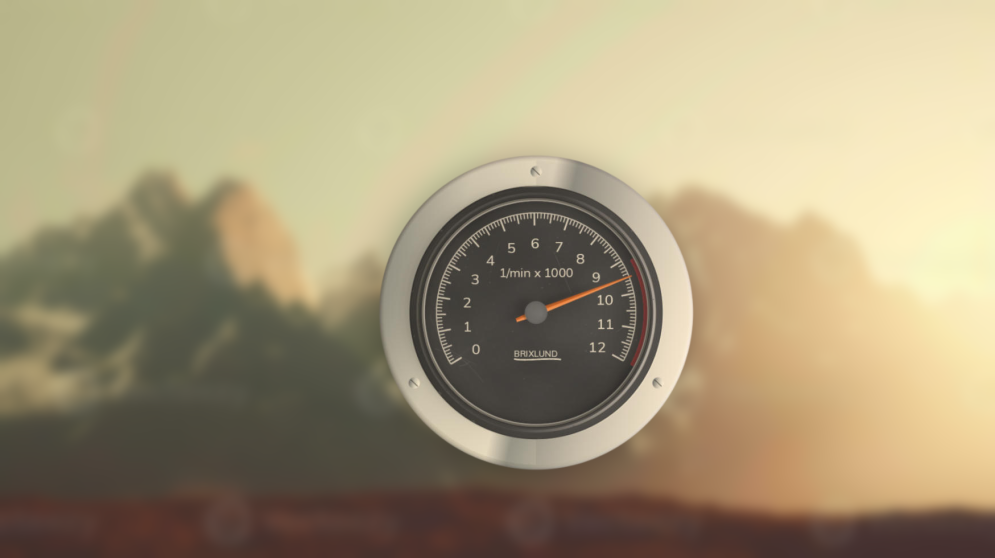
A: 9500; rpm
